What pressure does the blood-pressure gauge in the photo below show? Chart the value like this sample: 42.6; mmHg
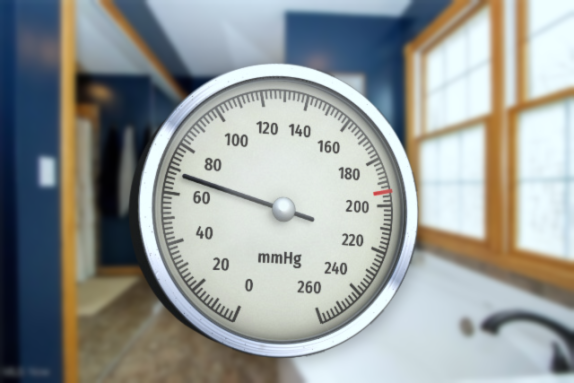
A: 68; mmHg
